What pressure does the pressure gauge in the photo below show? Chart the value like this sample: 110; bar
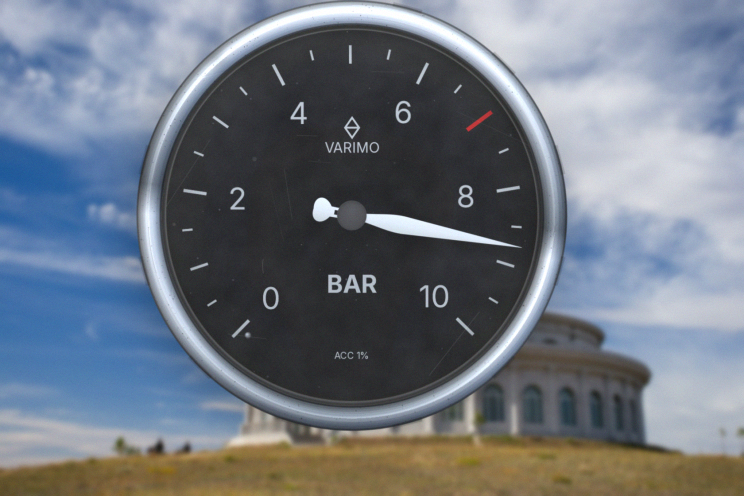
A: 8.75; bar
